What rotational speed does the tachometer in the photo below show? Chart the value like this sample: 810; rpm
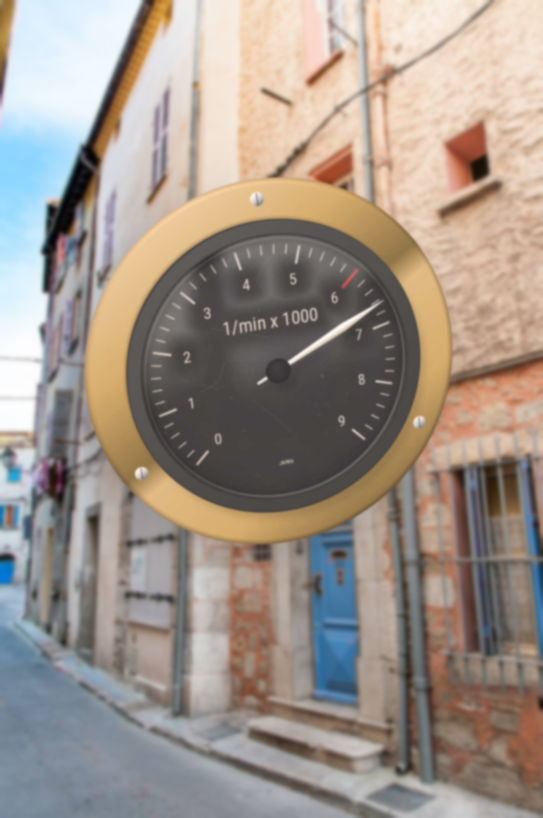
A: 6600; rpm
